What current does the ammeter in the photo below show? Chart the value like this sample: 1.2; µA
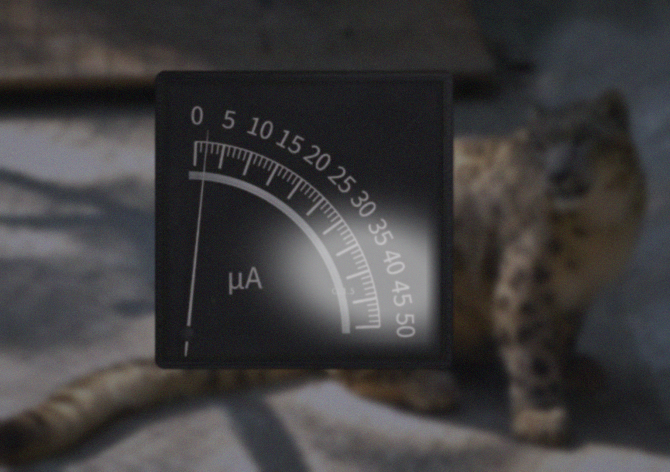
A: 2; µA
